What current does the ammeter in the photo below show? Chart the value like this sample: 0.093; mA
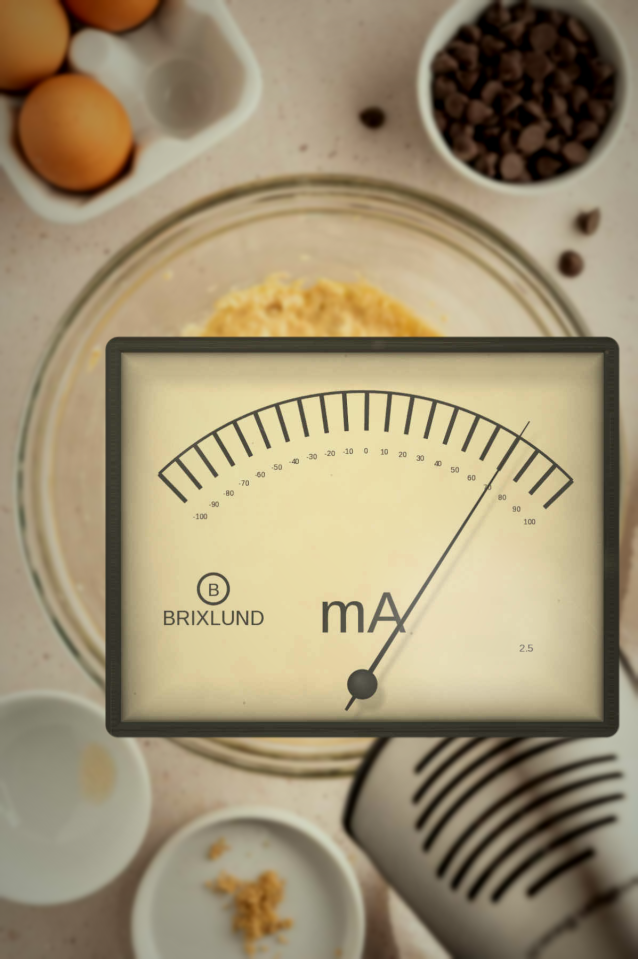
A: 70; mA
